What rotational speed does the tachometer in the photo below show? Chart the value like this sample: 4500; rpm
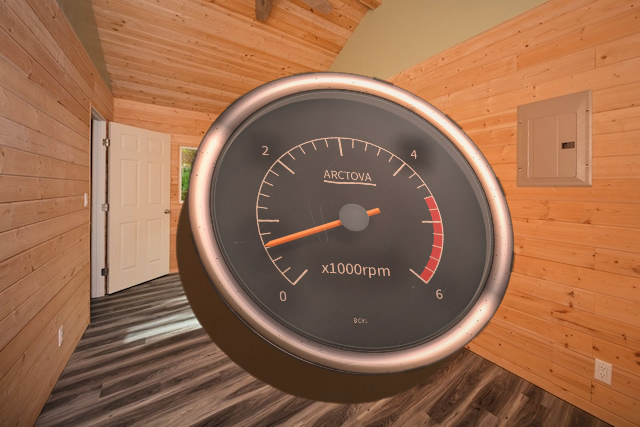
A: 600; rpm
